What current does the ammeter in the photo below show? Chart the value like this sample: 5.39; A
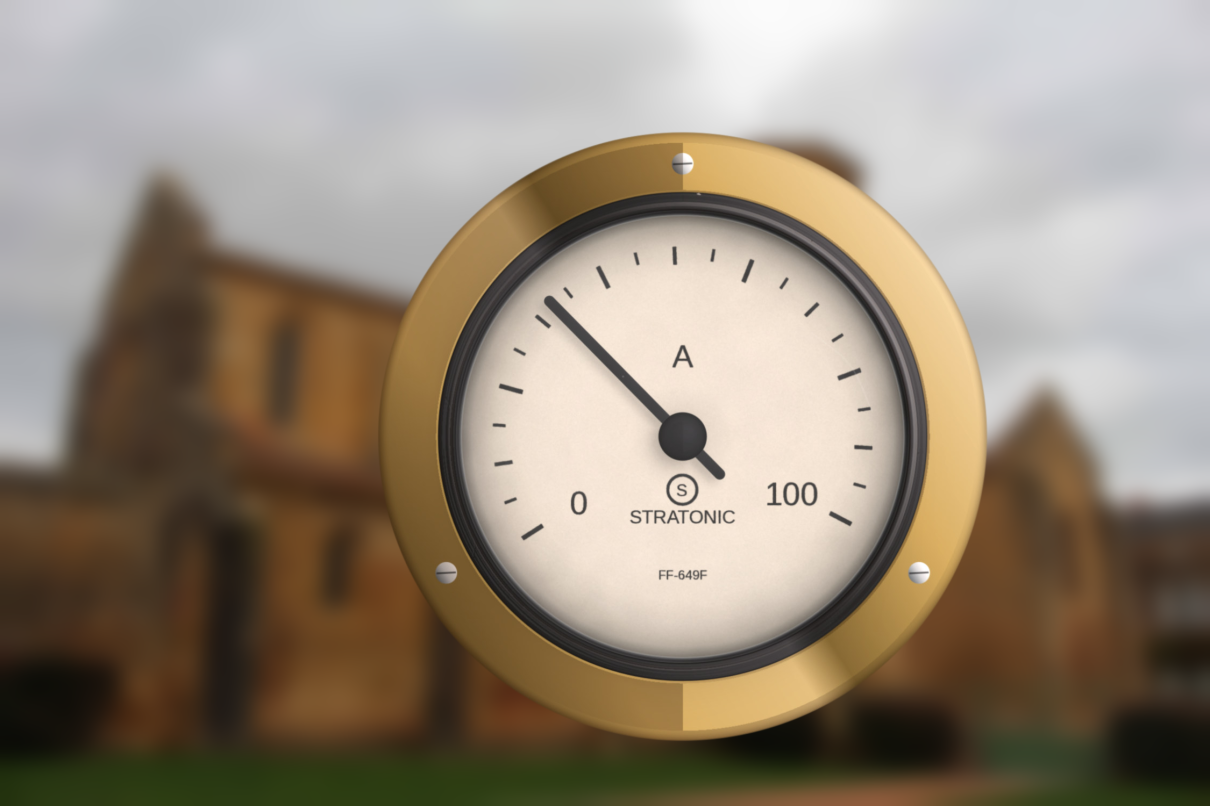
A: 32.5; A
